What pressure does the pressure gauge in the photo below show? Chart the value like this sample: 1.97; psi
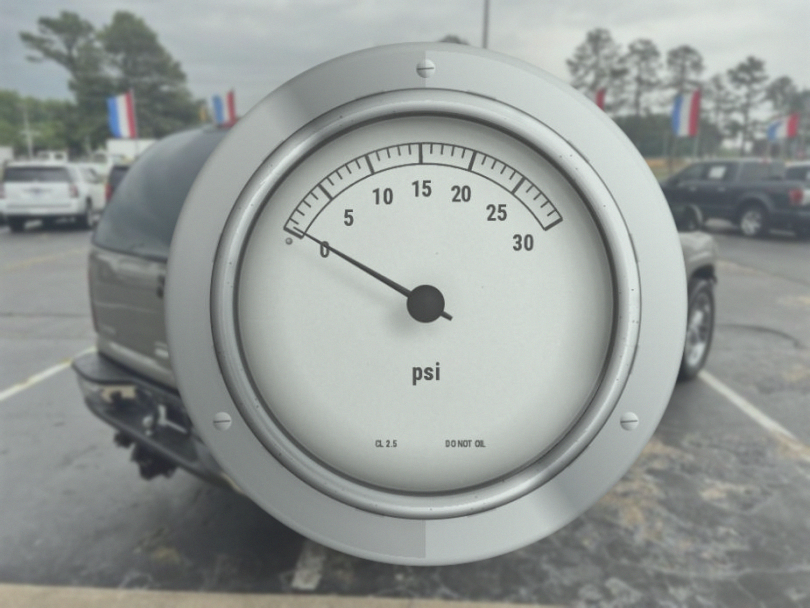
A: 0.5; psi
